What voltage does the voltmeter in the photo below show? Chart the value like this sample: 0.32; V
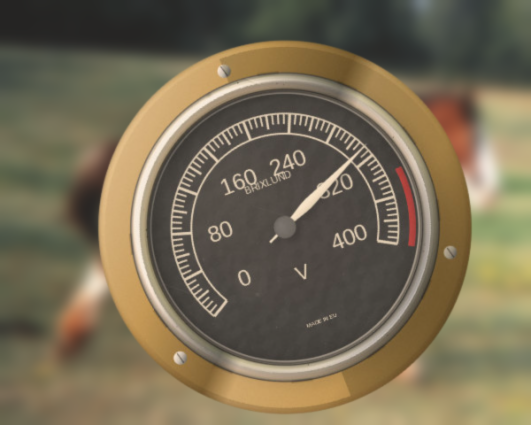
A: 310; V
